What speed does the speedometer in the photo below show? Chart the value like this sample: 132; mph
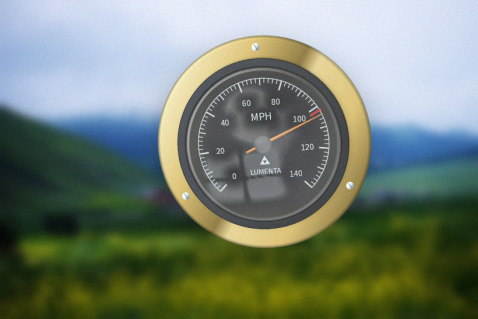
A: 104; mph
